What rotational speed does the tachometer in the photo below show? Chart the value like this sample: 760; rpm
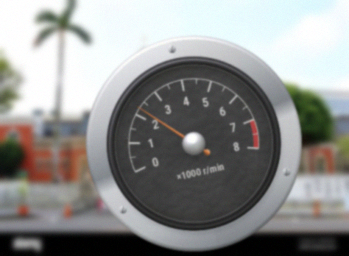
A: 2250; rpm
